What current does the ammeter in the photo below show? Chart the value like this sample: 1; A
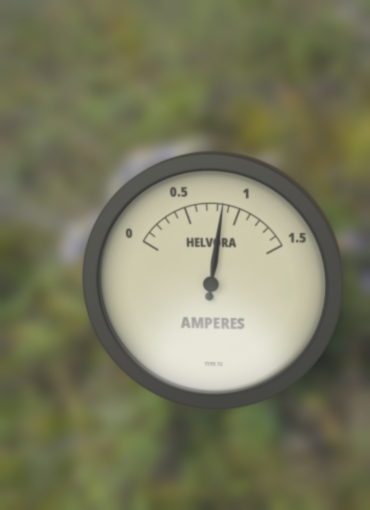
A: 0.85; A
